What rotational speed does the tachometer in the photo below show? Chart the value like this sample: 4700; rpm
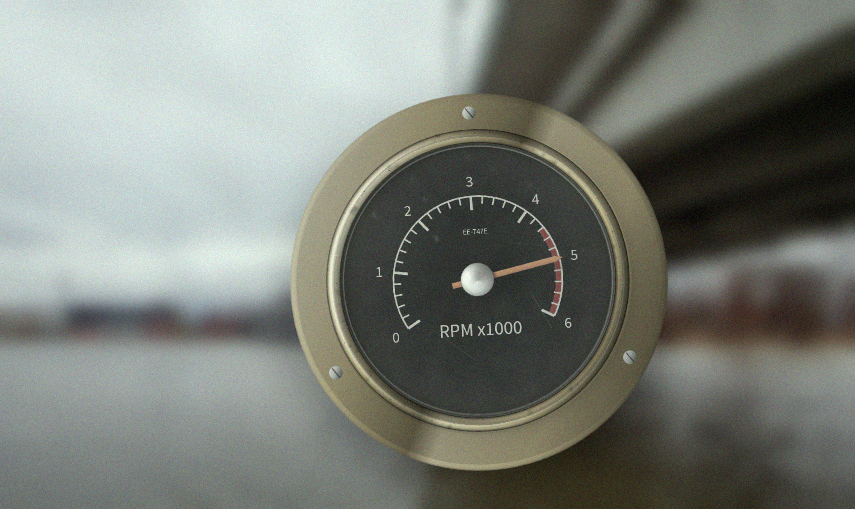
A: 5000; rpm
